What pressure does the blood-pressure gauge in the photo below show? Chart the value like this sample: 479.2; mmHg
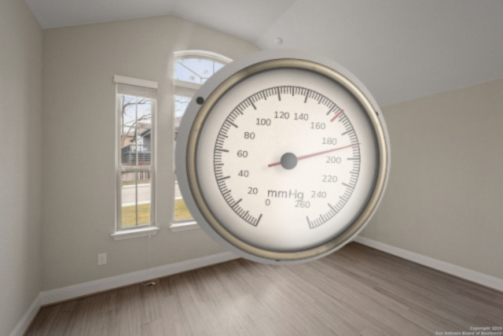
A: 190; mmHg
